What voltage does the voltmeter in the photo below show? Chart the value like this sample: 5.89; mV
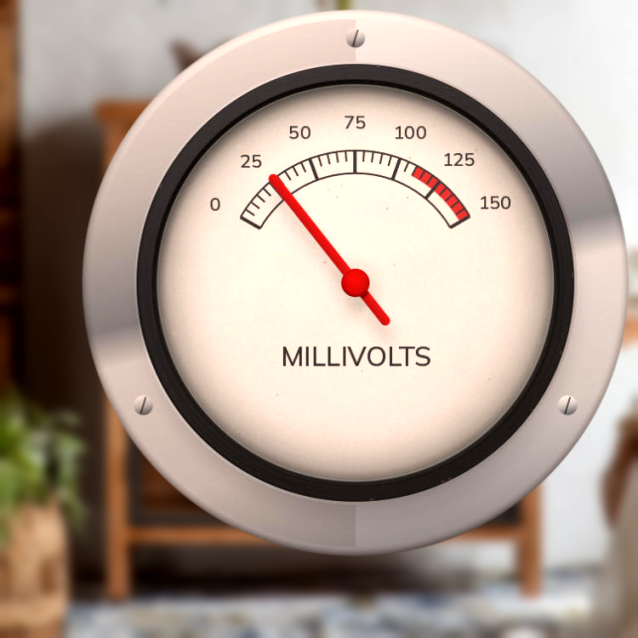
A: 27.5; mV
